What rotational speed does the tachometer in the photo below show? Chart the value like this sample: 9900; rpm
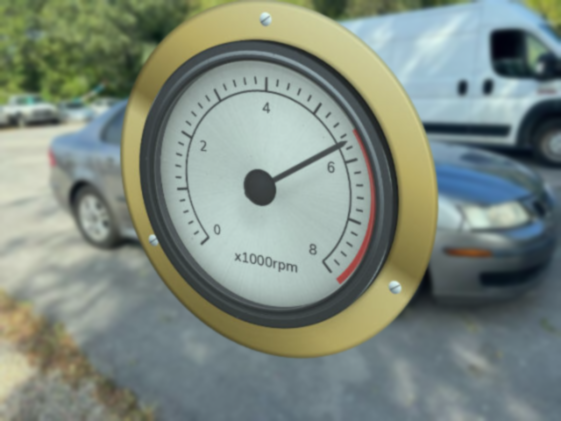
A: 5700; rpm
